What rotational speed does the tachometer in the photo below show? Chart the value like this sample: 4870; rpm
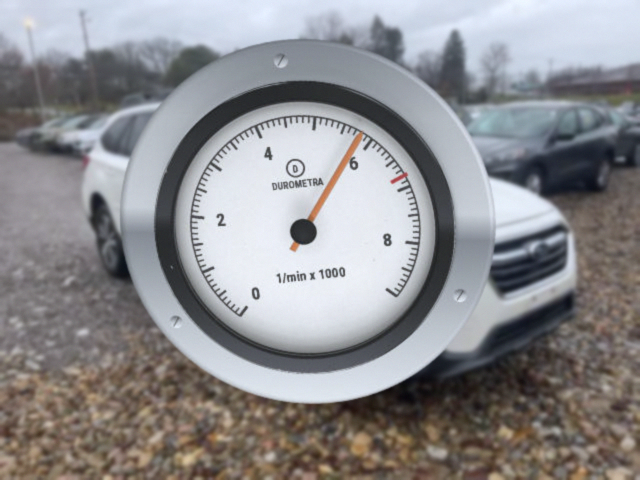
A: 5800; rpm
